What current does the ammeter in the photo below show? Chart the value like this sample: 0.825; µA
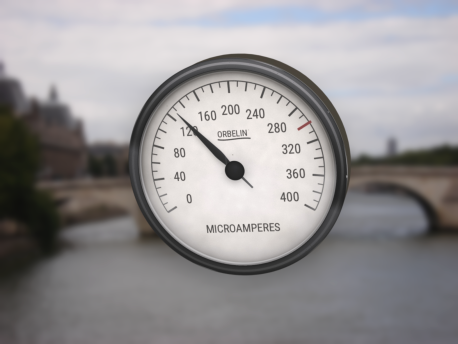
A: 130; µA
